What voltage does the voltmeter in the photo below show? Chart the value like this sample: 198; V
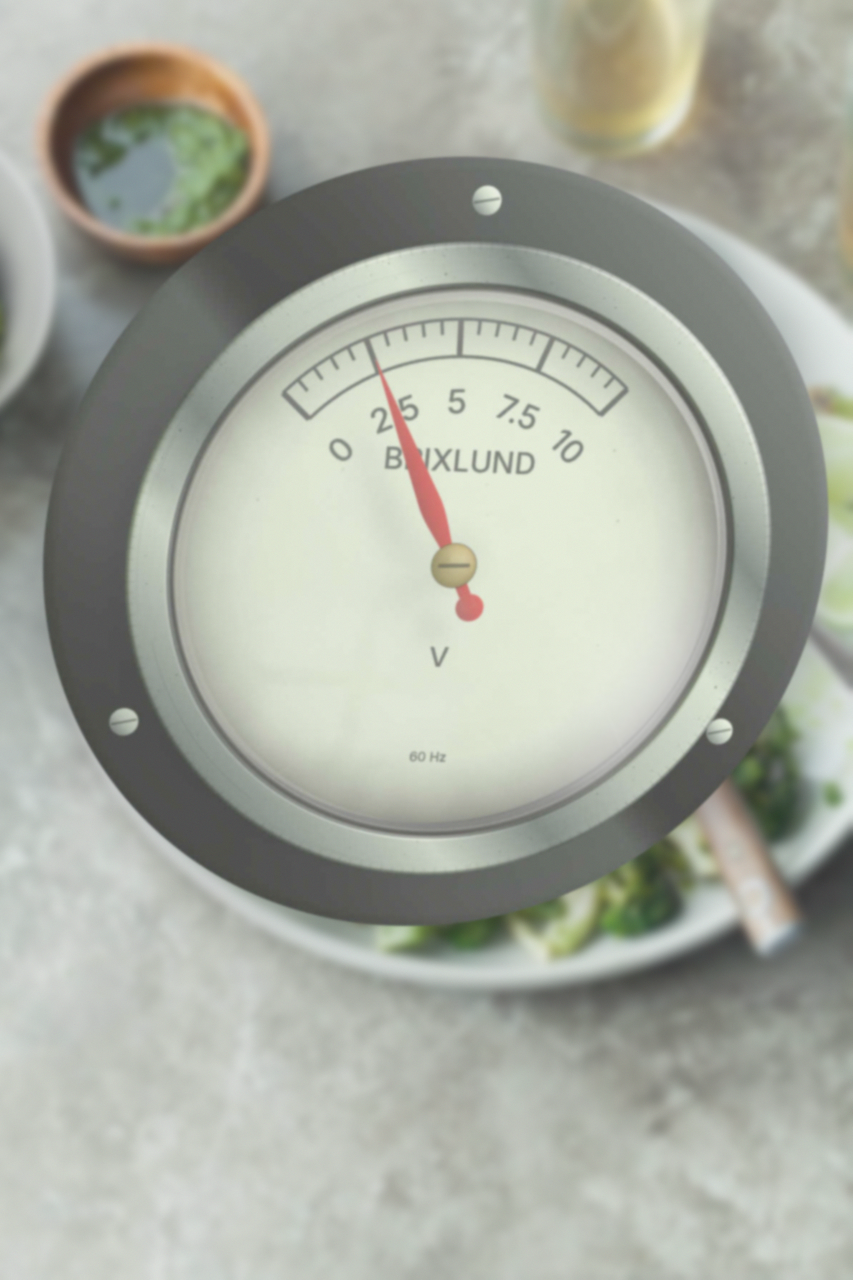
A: 2.5; V
